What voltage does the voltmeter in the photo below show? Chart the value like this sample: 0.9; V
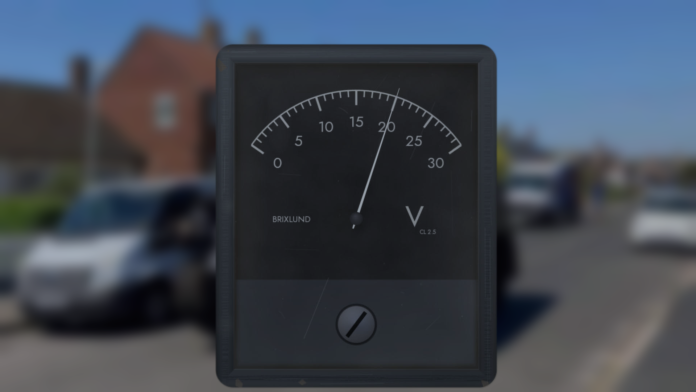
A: 20; V
